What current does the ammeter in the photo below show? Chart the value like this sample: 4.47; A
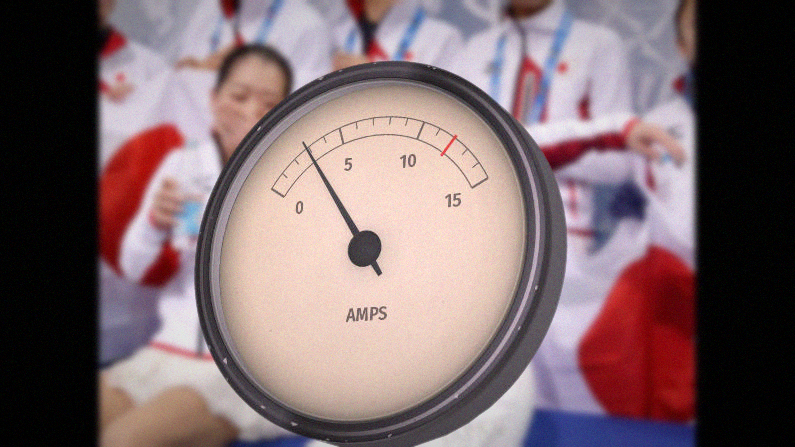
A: 3; A
